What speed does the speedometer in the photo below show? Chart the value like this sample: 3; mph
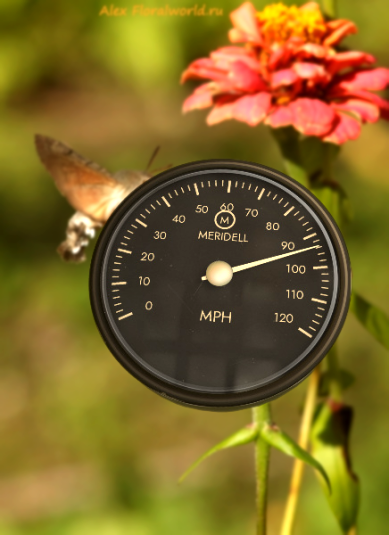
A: 94; mph
